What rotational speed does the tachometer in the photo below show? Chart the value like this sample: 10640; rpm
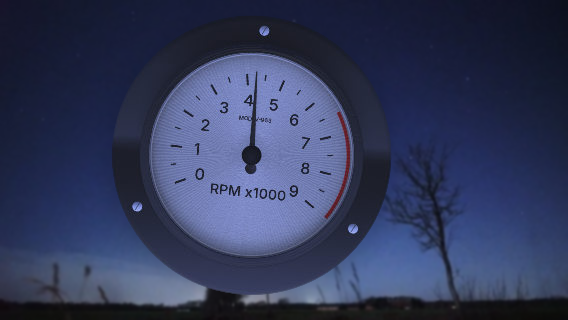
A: 4250; rpm
